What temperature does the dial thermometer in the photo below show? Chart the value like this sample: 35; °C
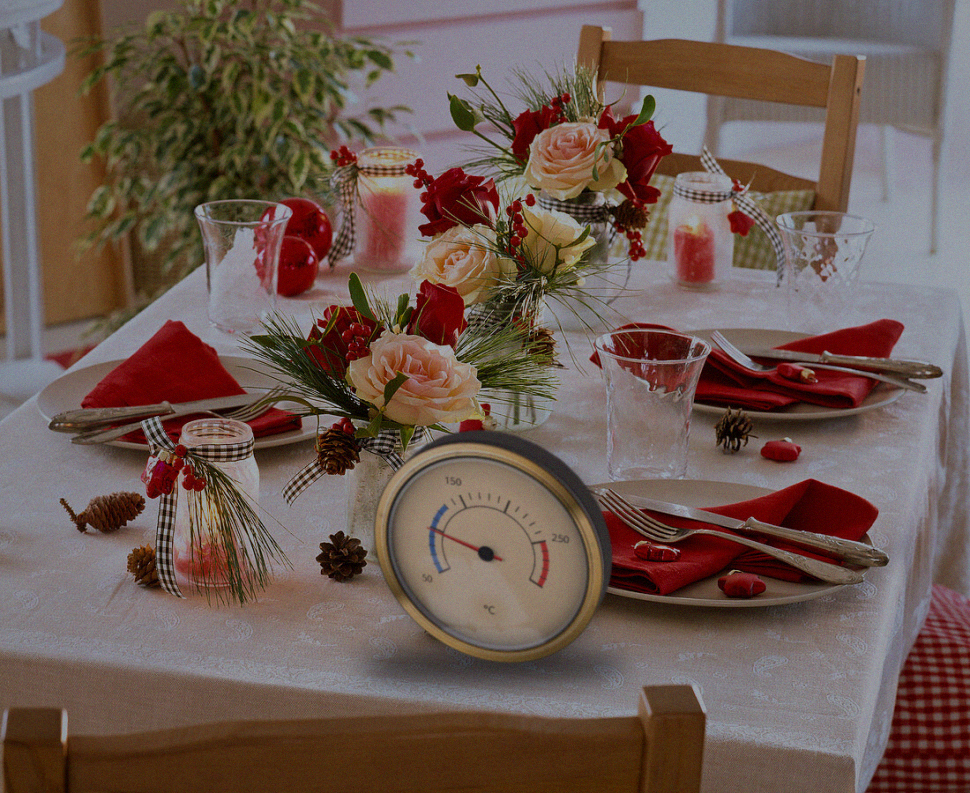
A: 100; °C
